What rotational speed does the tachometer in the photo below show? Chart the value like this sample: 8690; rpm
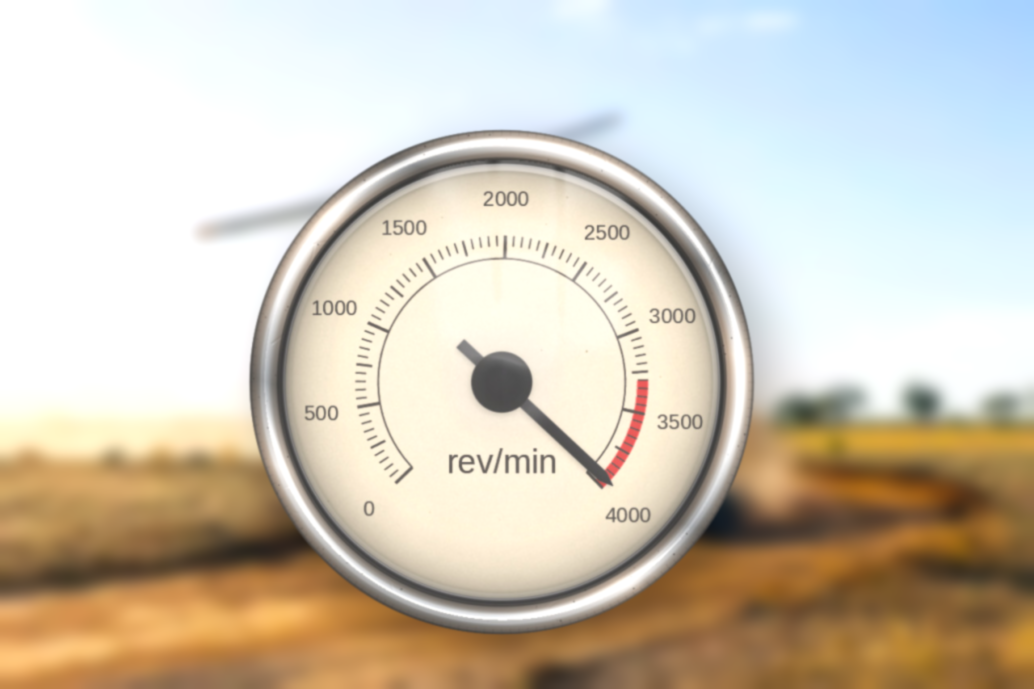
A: 3950; rpm
